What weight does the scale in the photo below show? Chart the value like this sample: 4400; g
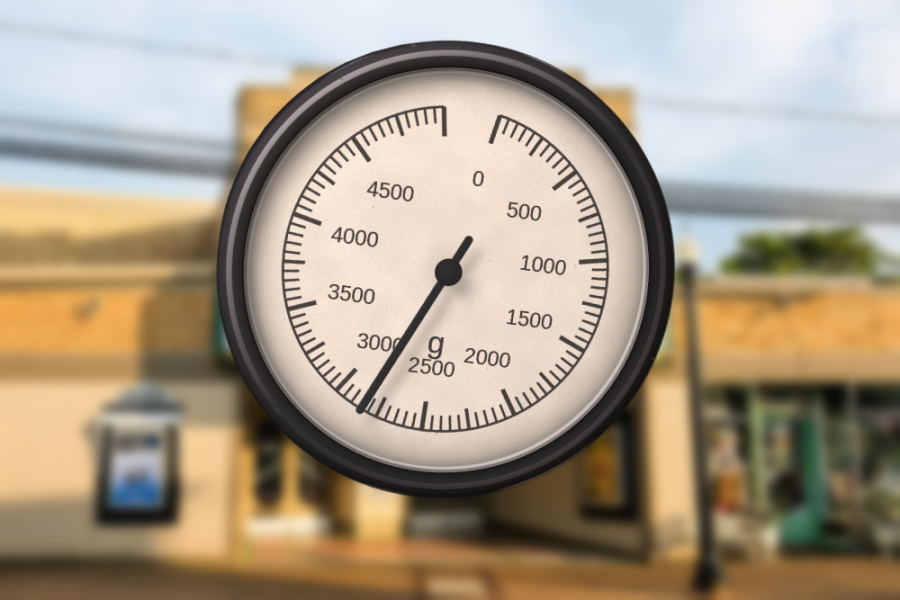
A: 2850; g
